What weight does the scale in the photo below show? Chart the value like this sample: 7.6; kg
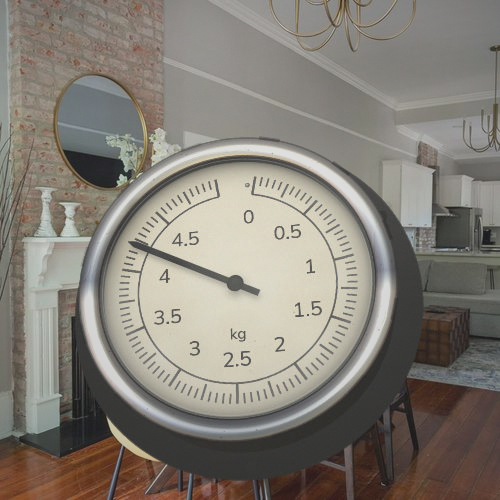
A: 4.2; kg
